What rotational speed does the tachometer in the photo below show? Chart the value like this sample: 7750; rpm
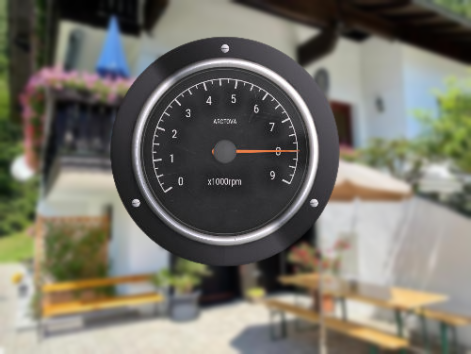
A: 8000; rpm
